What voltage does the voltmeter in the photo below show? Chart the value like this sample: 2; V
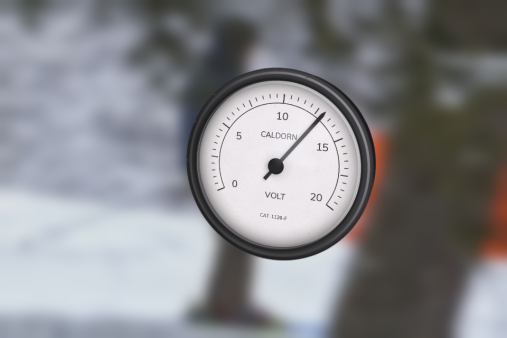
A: 13; V
